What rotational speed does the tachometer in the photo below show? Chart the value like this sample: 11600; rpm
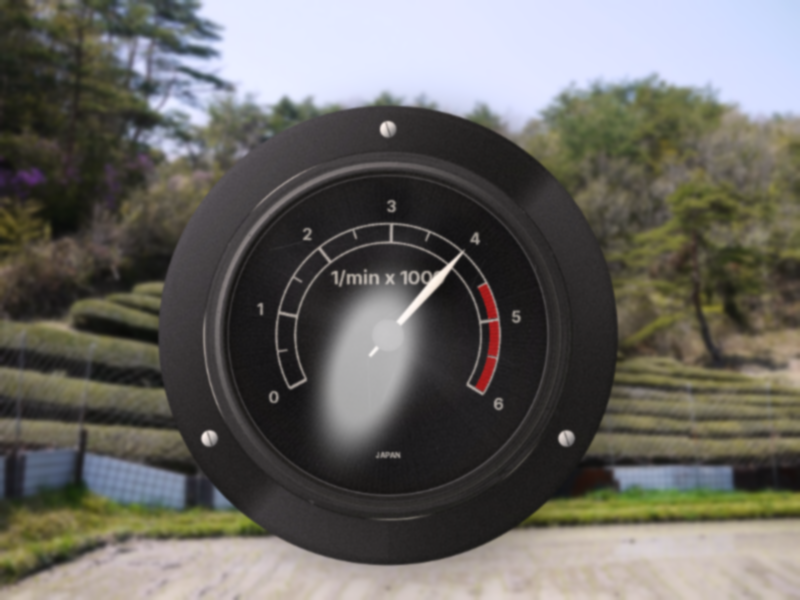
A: 4000; rpm
